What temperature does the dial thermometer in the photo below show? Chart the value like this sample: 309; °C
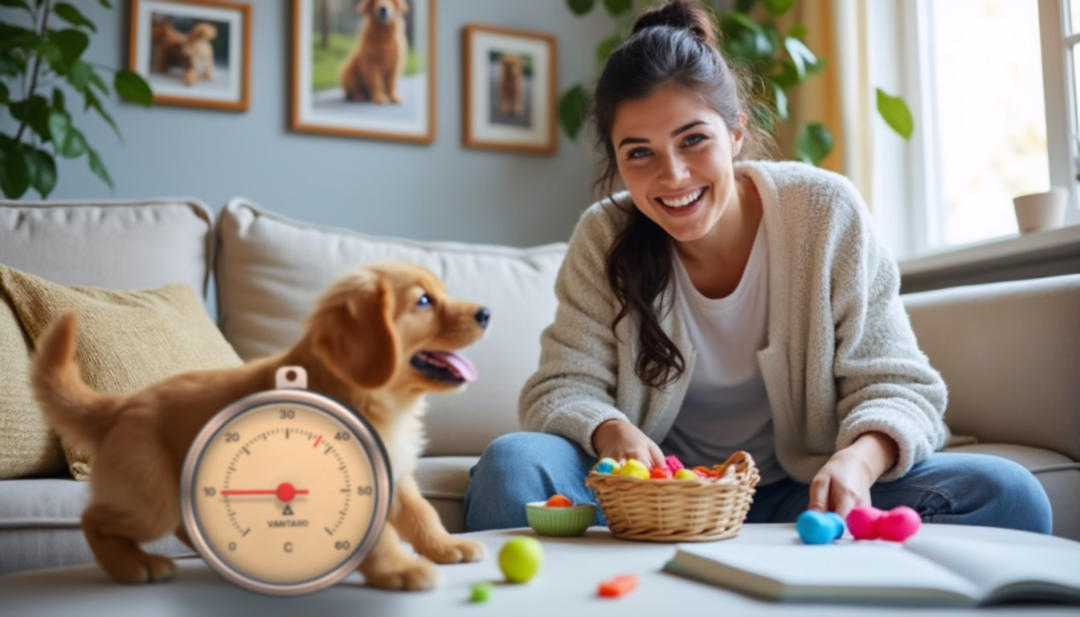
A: 10; °C
